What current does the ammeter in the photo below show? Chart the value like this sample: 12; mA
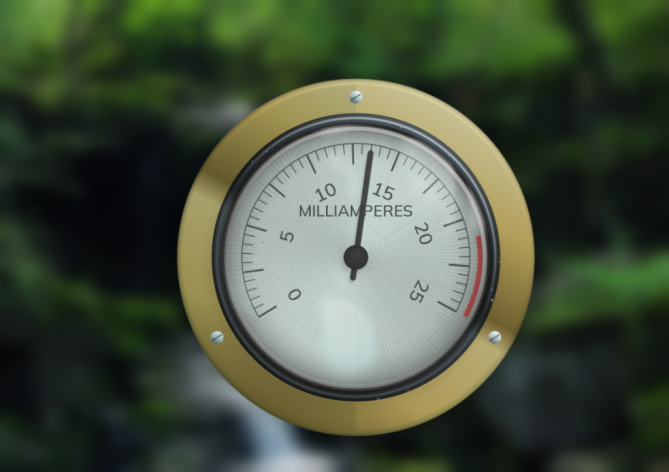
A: 13.5; mA
